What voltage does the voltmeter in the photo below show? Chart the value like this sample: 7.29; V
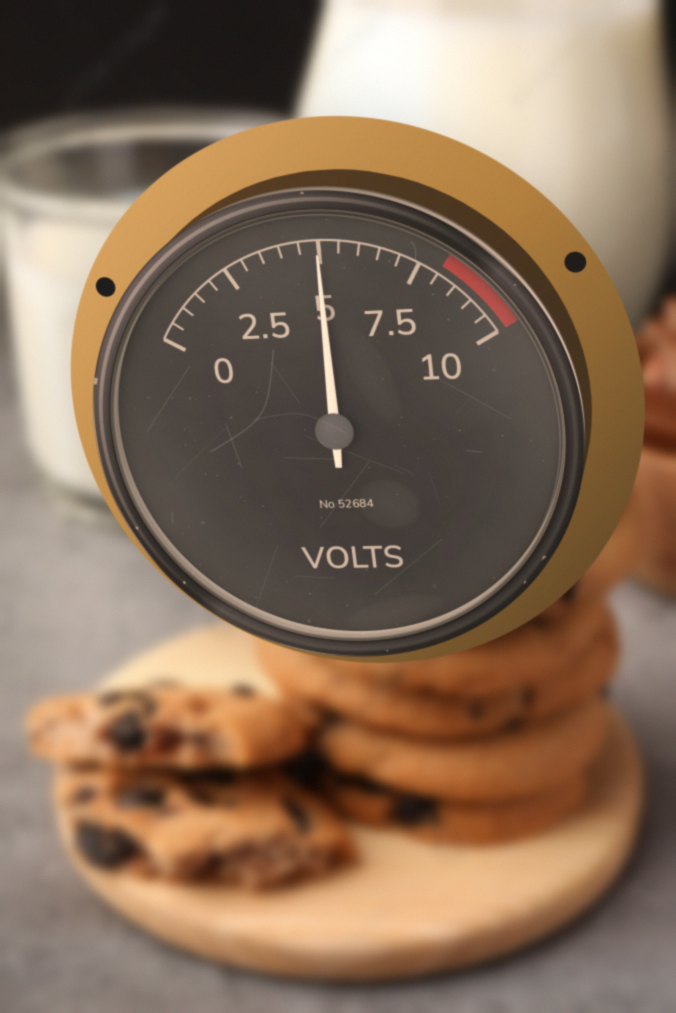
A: 5; V
